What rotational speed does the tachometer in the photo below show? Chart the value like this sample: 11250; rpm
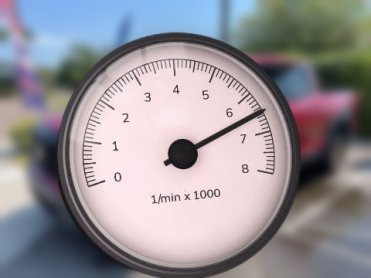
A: 6500; rpm
